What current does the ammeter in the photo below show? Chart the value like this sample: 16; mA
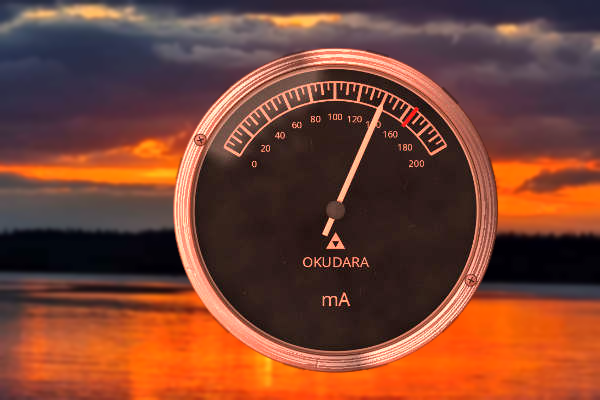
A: 140; mA
